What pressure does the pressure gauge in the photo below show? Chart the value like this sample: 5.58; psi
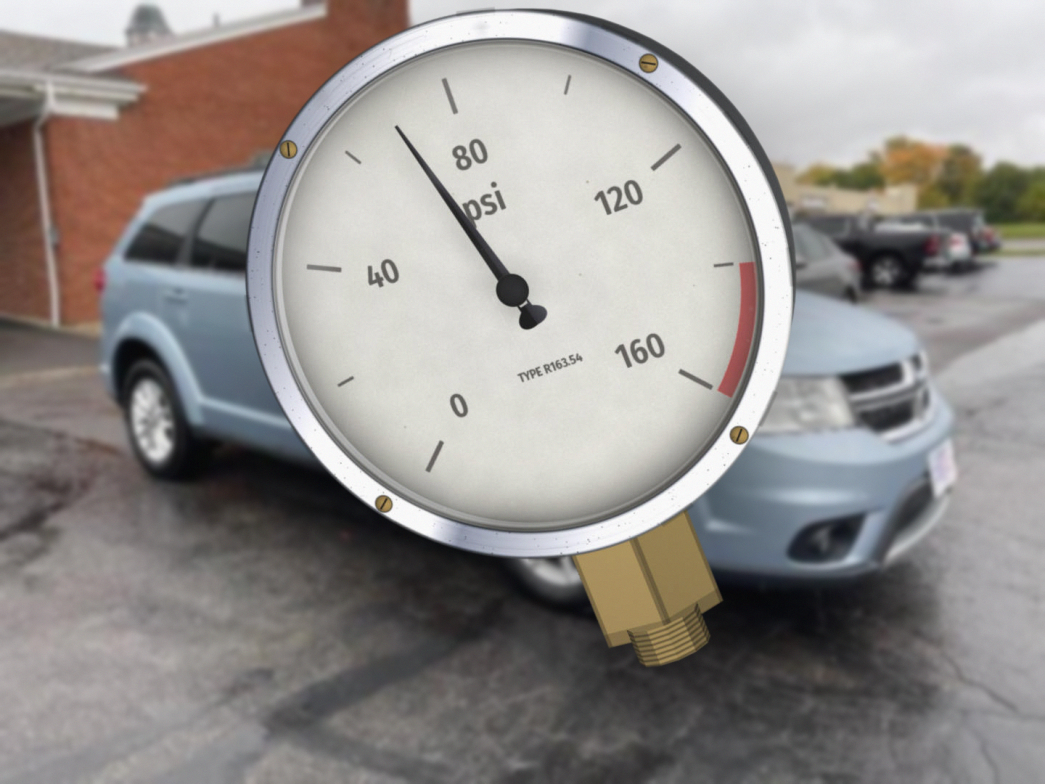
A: 70; psi
